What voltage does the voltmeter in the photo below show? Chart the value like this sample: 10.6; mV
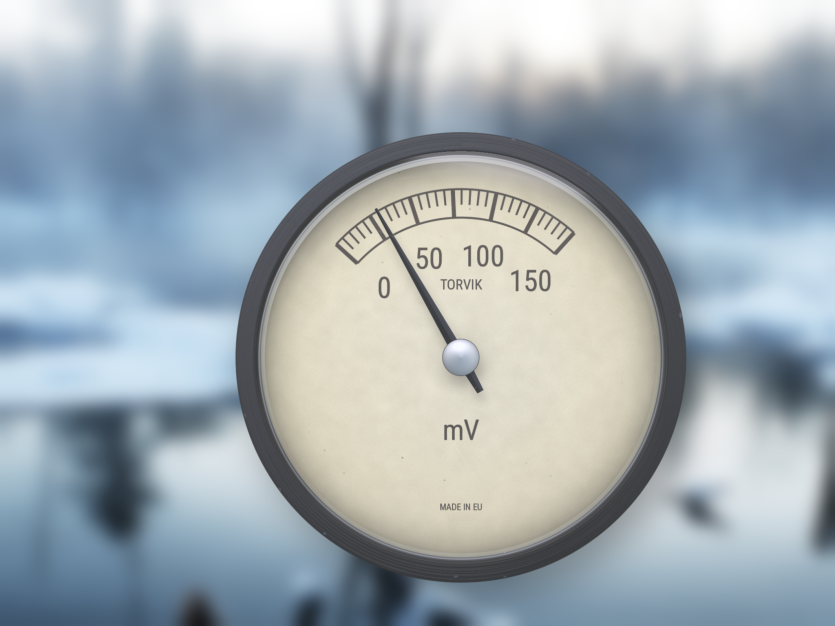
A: 30; mV
